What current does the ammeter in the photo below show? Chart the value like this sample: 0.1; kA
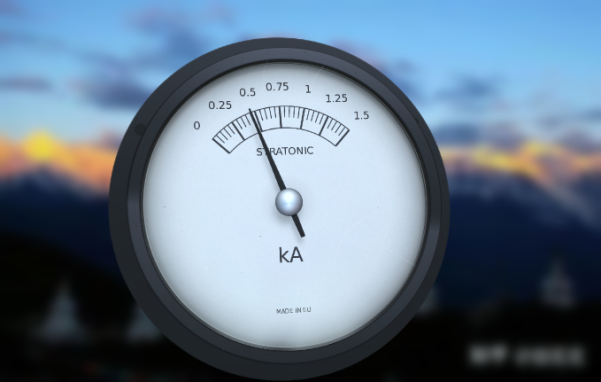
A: 0.45; kA
